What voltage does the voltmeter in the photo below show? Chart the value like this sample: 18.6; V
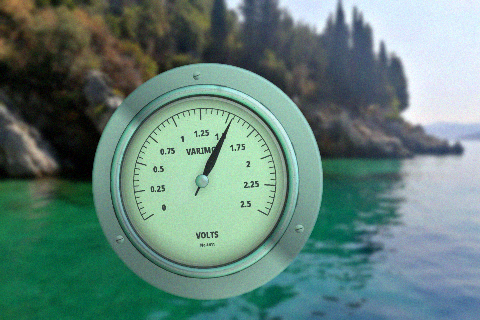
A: 1.55; V
